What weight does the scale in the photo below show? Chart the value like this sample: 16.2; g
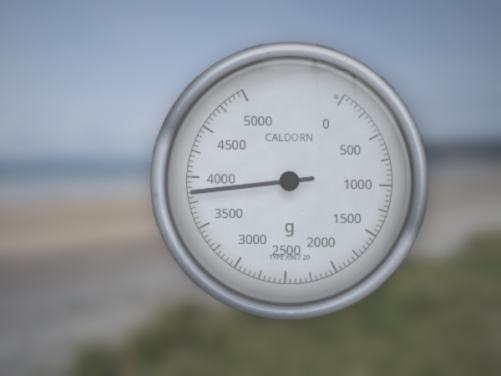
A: 3850; g
